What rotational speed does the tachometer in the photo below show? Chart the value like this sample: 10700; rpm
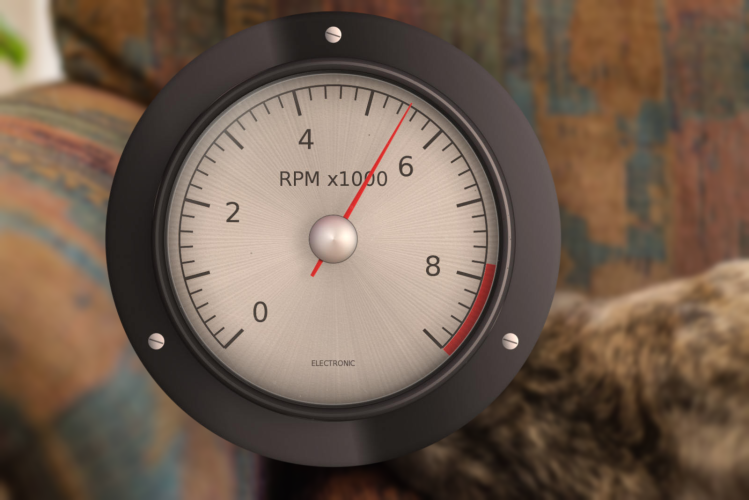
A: 5500; rpm
